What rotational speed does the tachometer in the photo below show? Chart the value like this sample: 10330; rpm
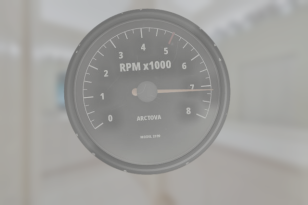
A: 7125; rpm
